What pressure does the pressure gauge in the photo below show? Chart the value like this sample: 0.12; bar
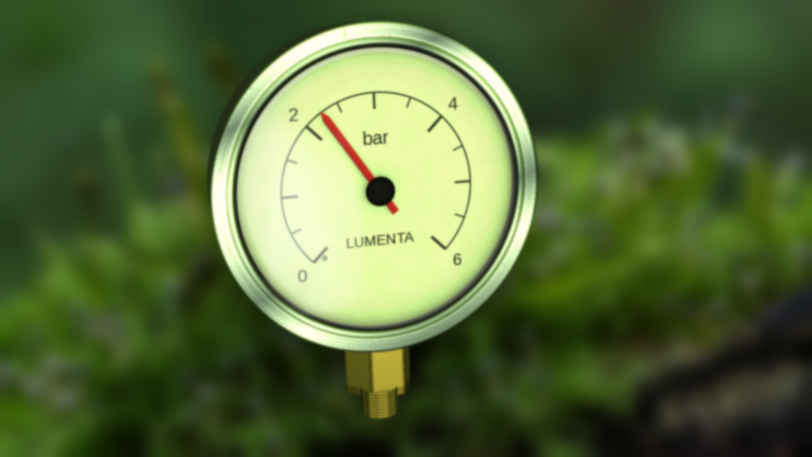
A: 2.25; bar
